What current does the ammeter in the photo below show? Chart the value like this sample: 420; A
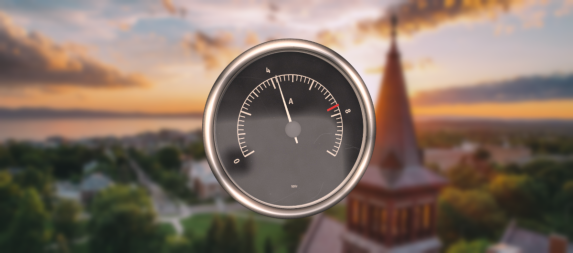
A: 4.2; A
